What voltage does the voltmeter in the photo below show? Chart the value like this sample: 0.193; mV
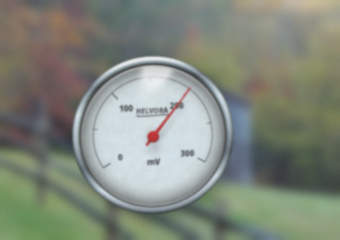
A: 200; mV
